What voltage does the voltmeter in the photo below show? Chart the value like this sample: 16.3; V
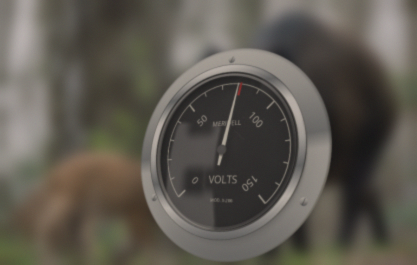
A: 80; V
